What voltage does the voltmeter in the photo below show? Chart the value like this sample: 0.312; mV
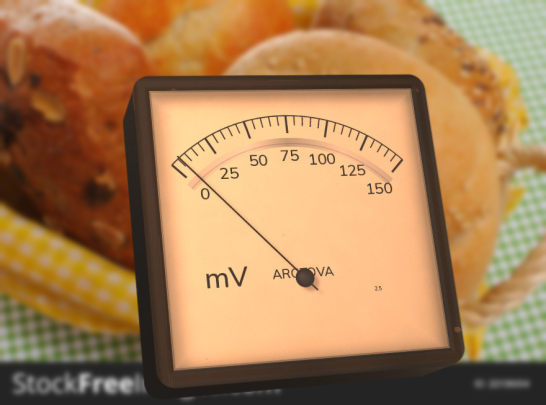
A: 5; mV
